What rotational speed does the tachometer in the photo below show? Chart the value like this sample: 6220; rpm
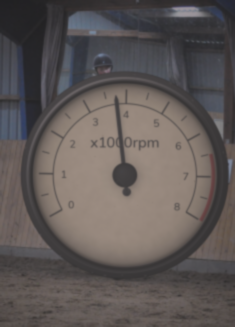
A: 3750; rpm
